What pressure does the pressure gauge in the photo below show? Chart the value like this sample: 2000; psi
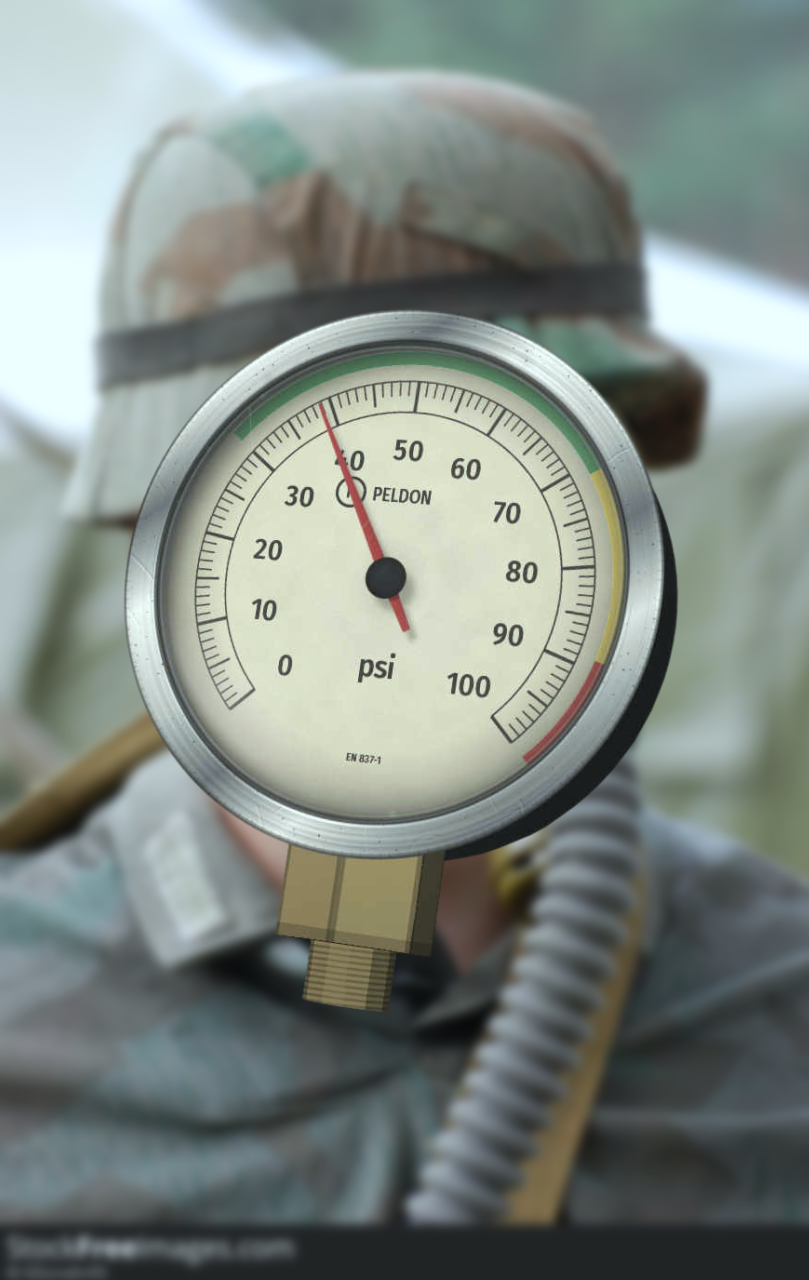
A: 39; psi
